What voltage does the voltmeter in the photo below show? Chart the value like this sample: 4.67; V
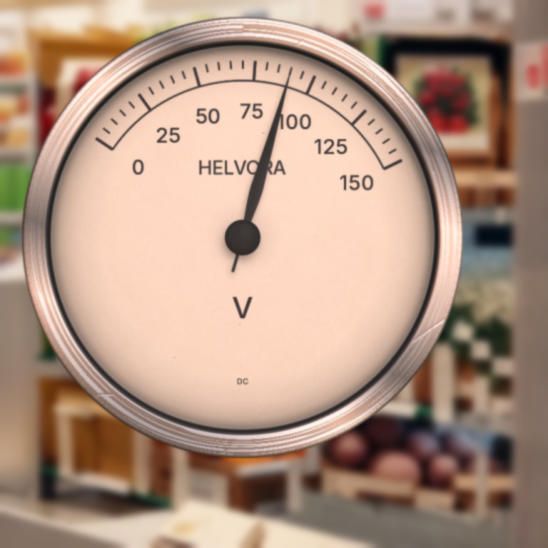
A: 90; V
